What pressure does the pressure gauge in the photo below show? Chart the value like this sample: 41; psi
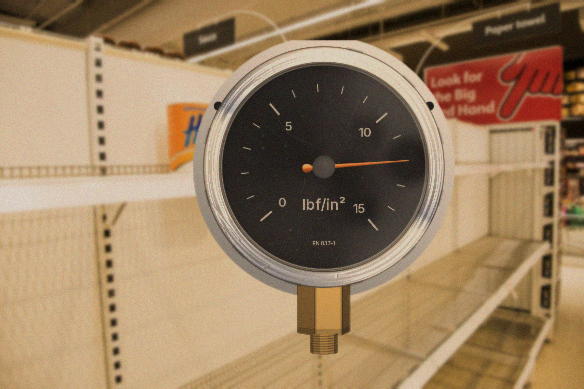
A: 12; psi
